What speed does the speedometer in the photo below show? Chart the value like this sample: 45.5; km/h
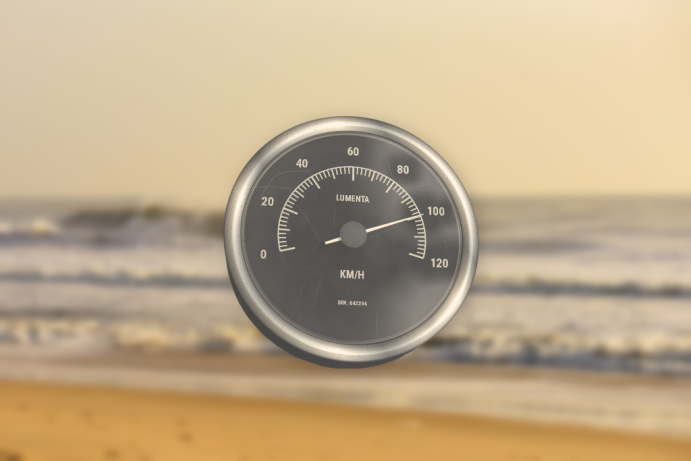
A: 100; km/h
